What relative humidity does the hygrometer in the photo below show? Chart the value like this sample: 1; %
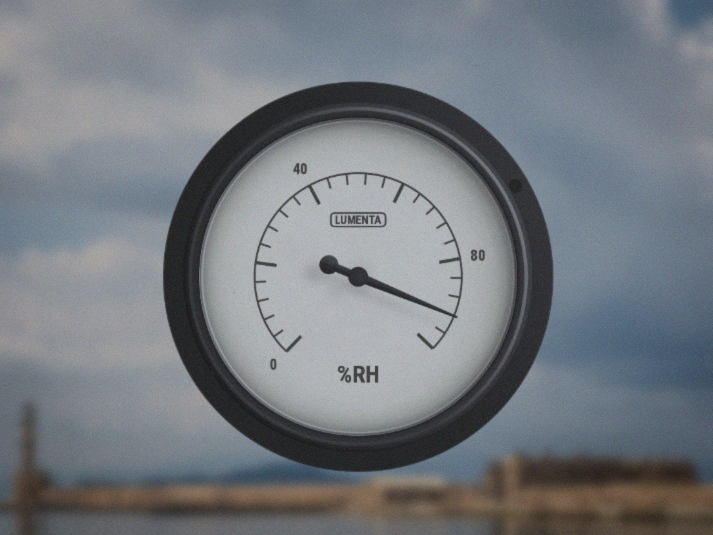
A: 92; %
